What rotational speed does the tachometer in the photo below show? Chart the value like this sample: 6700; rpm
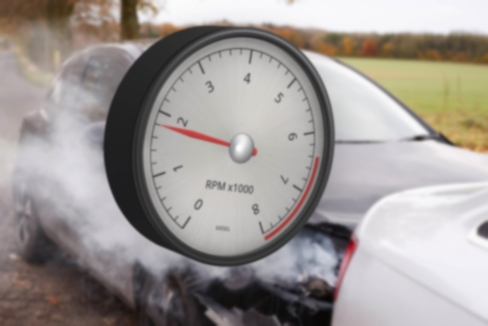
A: 1800; rpm
